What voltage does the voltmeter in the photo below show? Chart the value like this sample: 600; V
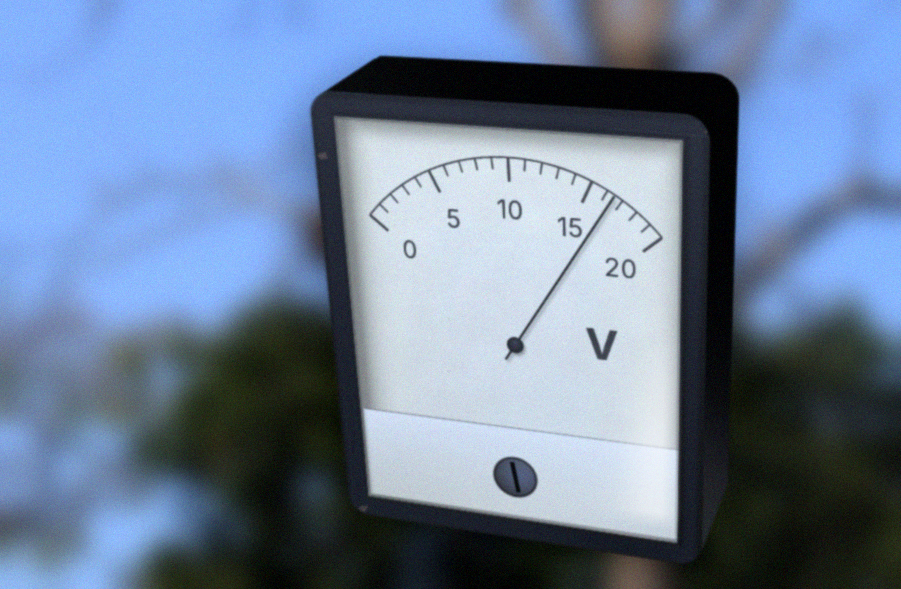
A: 16.5; V
